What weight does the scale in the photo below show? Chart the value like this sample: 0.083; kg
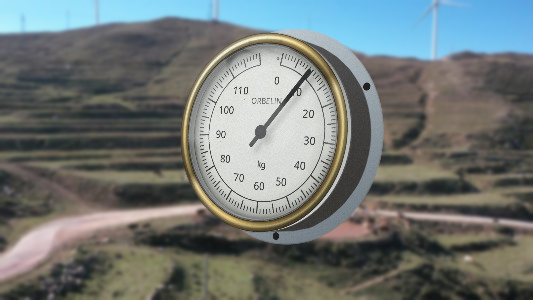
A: 10; kg
